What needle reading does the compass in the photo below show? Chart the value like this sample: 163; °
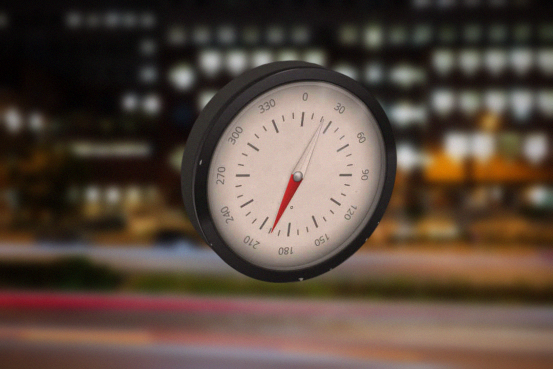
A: 200; °
